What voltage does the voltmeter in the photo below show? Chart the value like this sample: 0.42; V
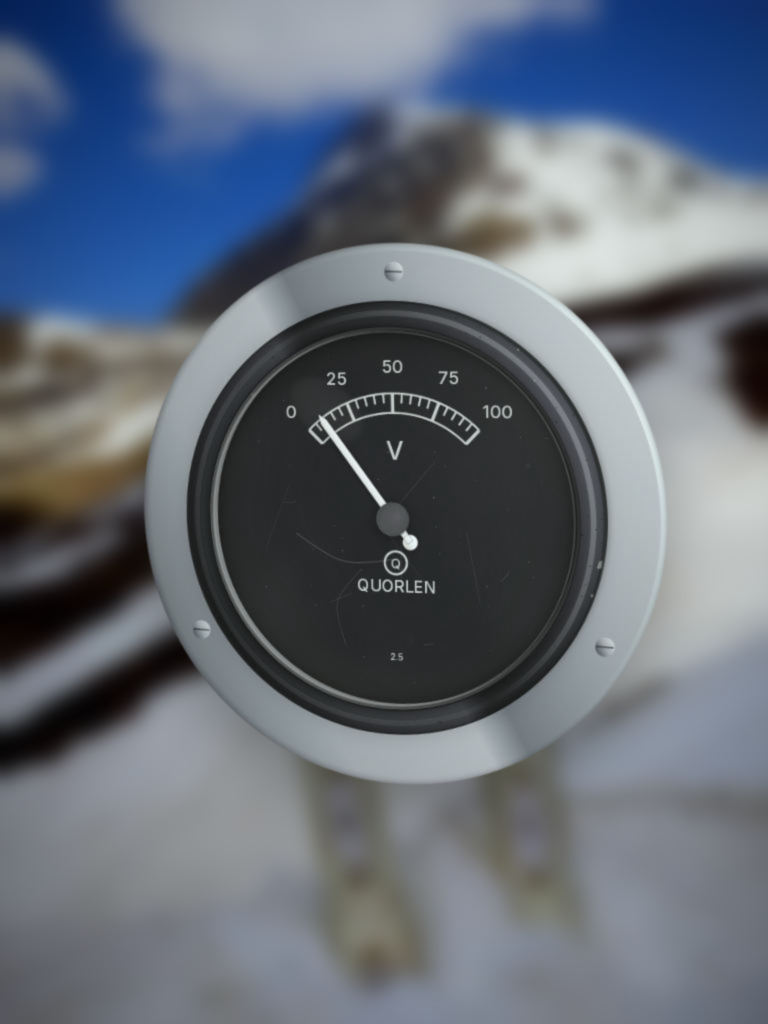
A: 10; V
